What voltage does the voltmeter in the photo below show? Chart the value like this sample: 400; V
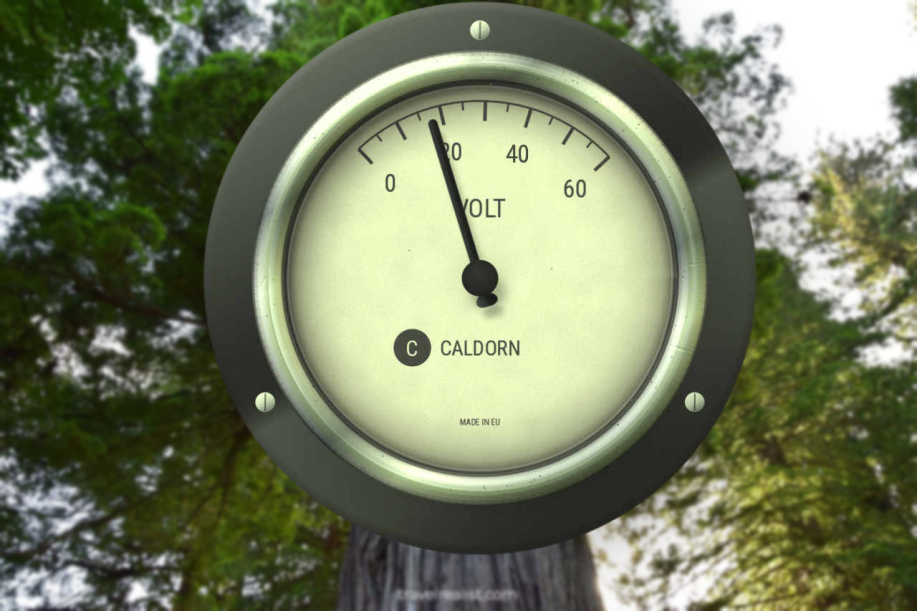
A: 17.5; V
